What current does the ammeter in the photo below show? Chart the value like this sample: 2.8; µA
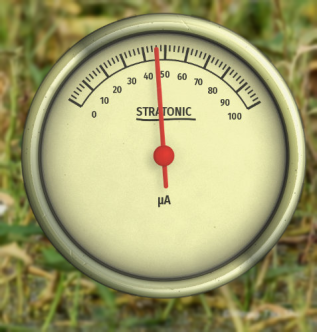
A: 46; µA
